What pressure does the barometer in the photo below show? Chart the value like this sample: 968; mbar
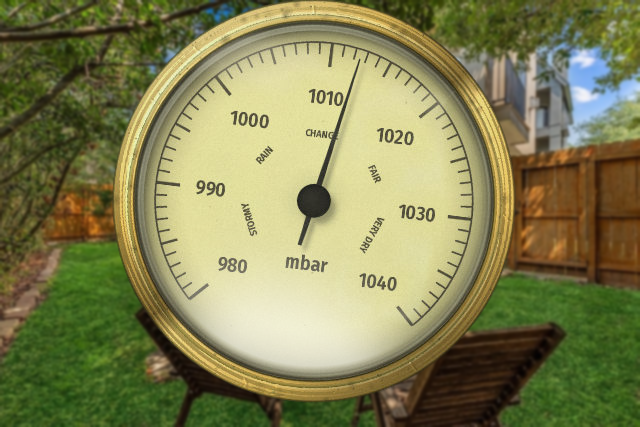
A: 1012.5; mbar
